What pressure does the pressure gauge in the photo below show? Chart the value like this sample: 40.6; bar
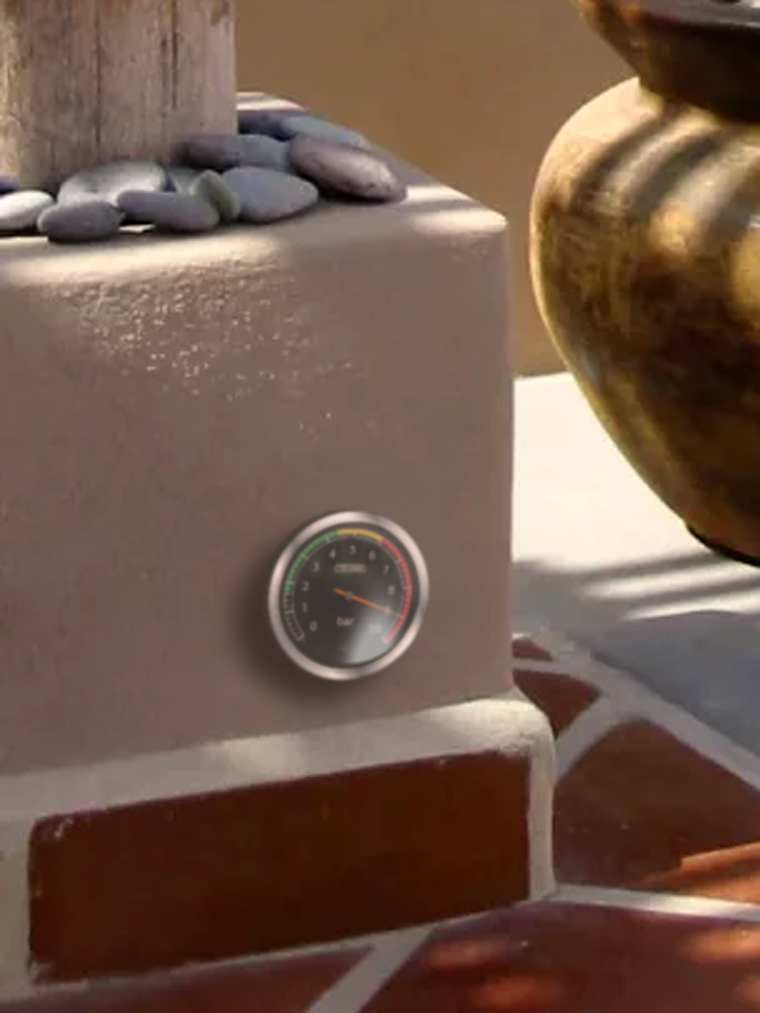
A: 9; bar
